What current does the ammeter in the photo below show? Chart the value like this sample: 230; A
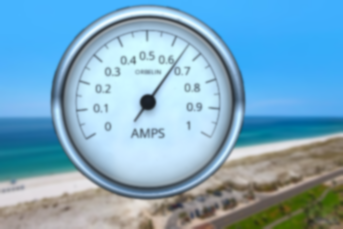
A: 0.65; A
